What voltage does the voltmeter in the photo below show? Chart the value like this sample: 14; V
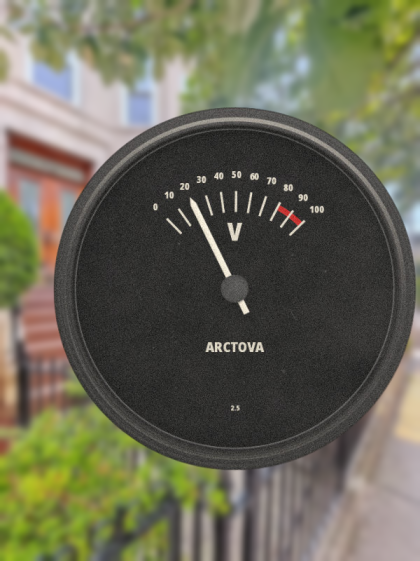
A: 20; V
